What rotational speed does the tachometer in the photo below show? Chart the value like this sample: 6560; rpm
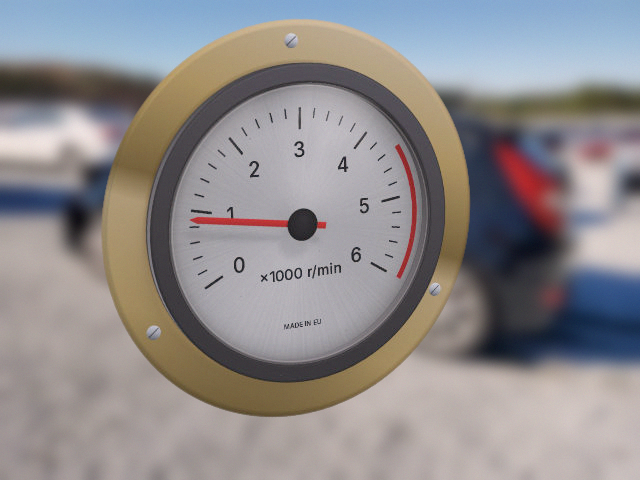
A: 900; rpm
